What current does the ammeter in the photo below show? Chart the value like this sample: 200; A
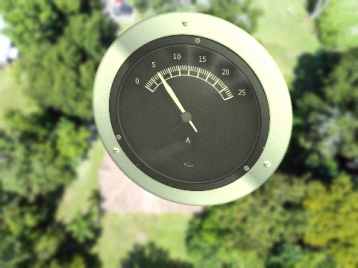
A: 5; A
